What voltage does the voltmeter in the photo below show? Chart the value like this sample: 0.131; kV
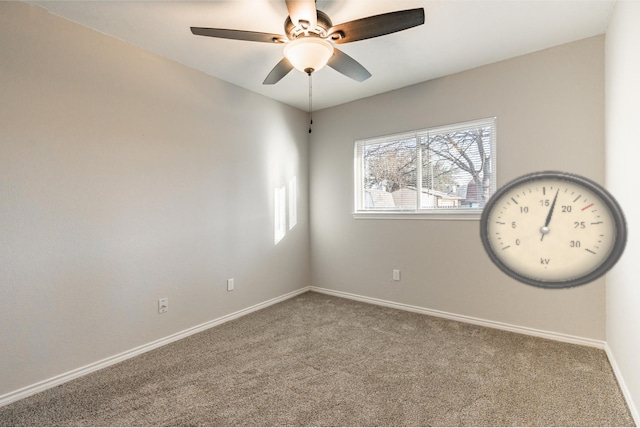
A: 17; kV
